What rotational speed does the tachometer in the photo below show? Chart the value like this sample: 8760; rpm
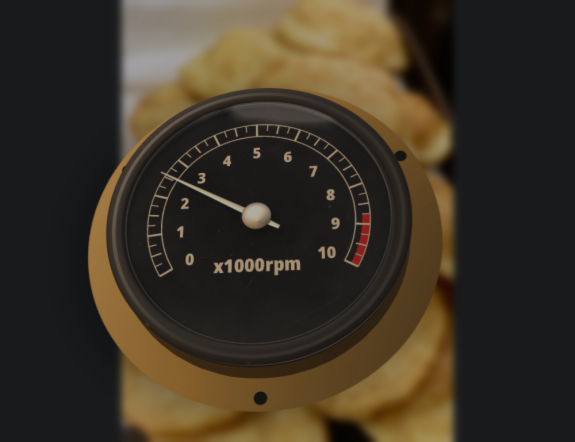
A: 2500; rpm
